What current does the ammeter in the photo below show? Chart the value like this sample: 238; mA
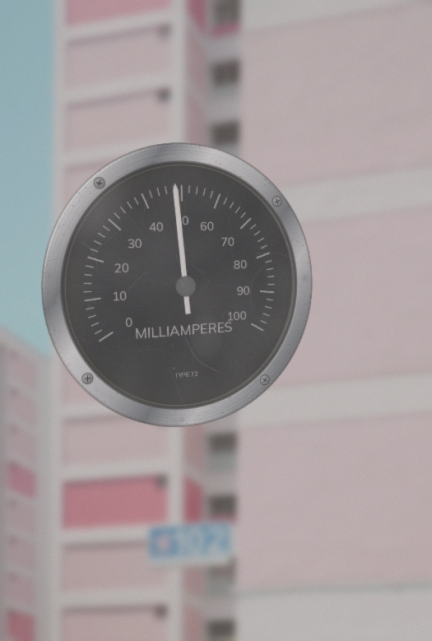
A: 48; mA
